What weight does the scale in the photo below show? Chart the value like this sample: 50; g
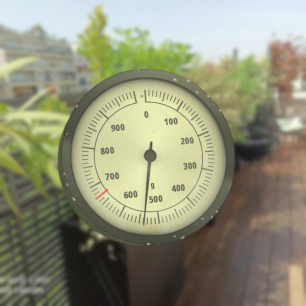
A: 540; g
